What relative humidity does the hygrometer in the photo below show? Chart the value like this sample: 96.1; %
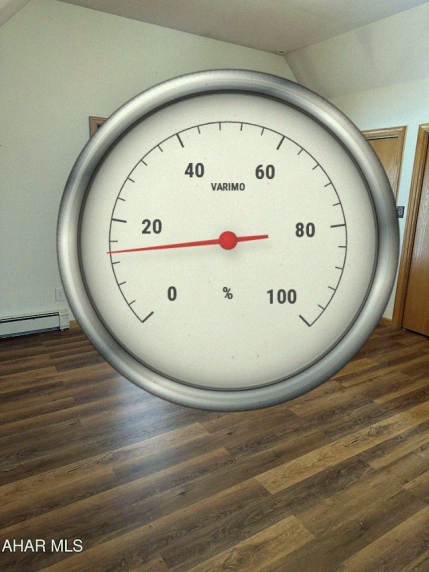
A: 14; %
